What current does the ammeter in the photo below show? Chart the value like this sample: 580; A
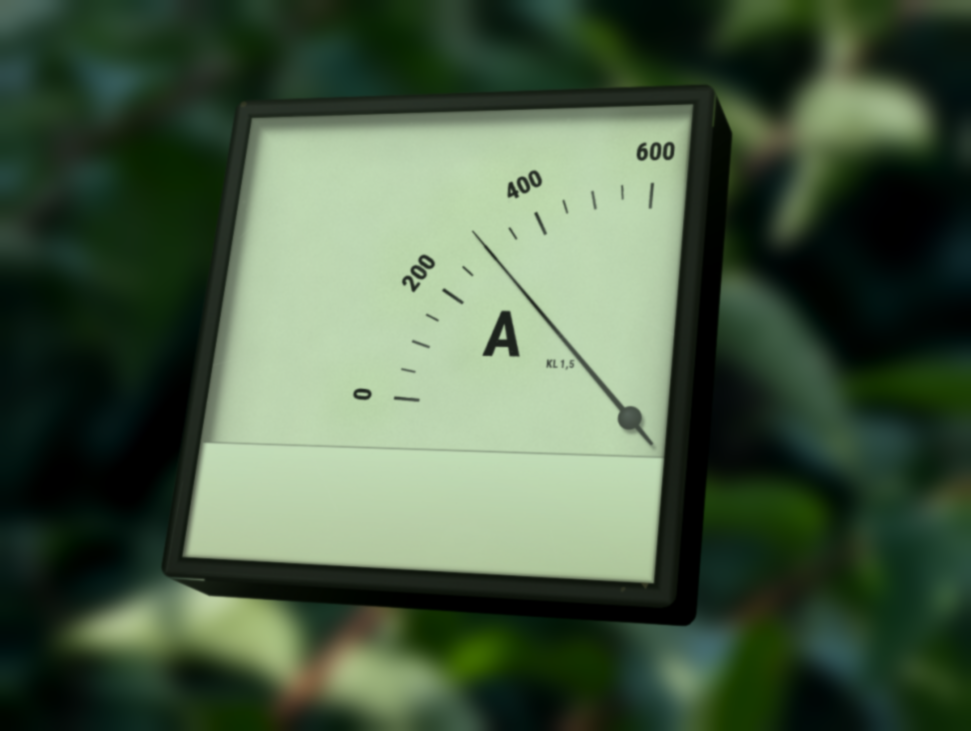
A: 300; A
